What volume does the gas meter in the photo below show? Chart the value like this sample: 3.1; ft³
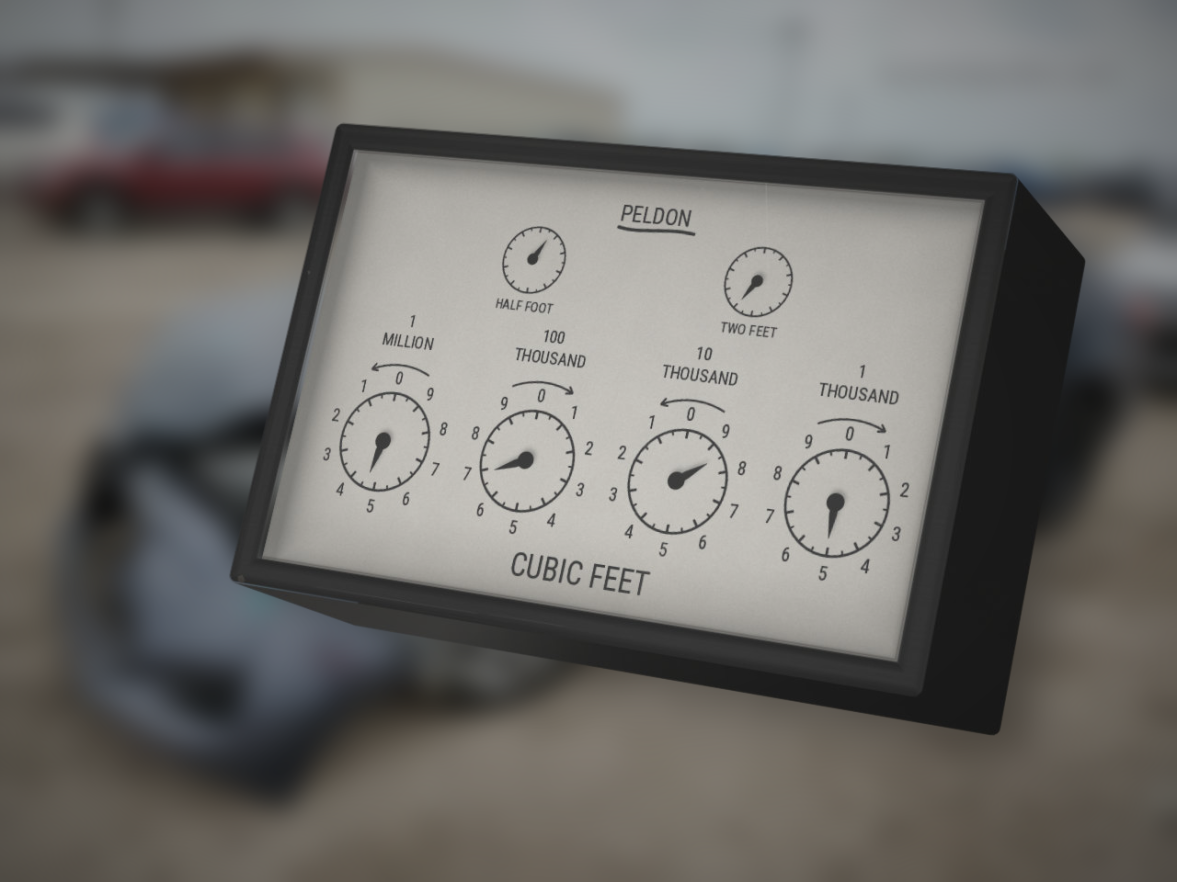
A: 468500; ft³
